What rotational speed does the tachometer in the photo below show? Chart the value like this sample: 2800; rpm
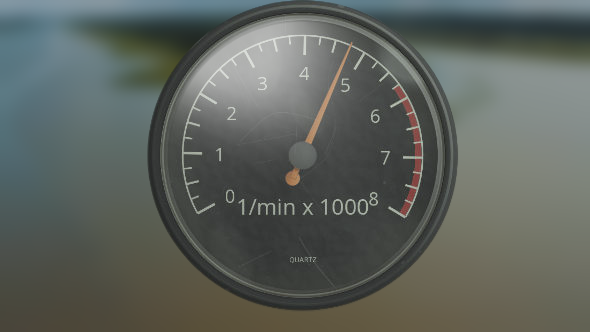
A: 4750; rpm
